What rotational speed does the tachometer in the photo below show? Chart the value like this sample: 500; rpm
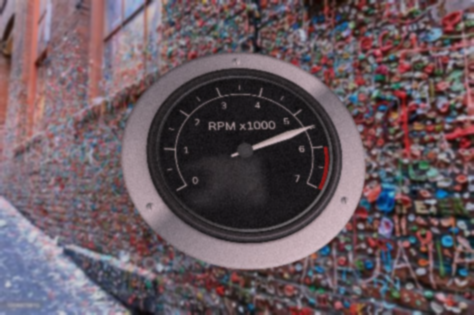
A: 5500; rpm
